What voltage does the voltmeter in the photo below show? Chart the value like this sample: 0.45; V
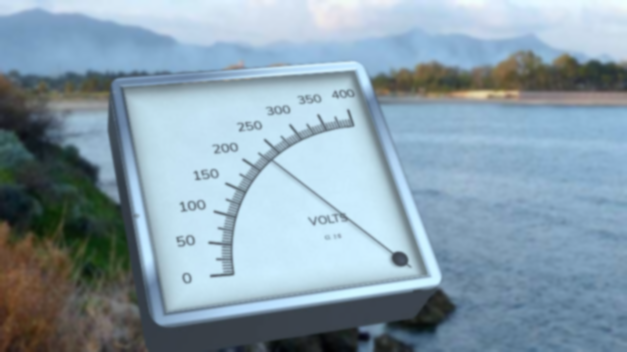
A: 225; V
